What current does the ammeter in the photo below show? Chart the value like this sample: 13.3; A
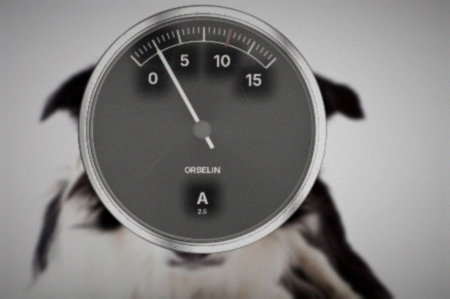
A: 2.5; A
